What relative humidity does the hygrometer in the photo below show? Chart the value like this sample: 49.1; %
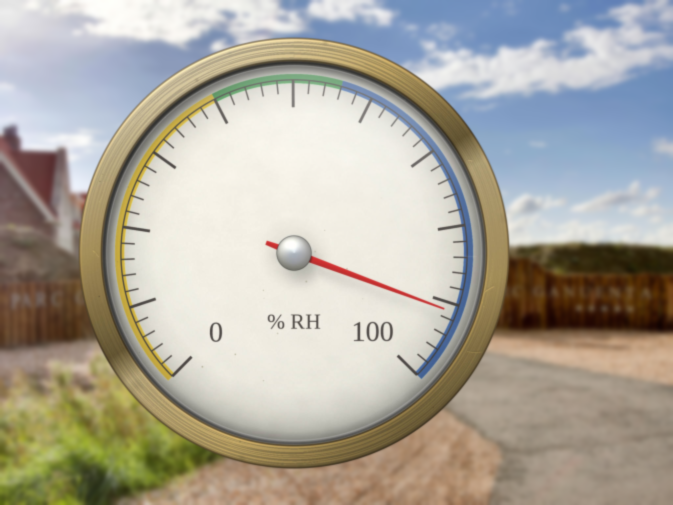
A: 91; %
